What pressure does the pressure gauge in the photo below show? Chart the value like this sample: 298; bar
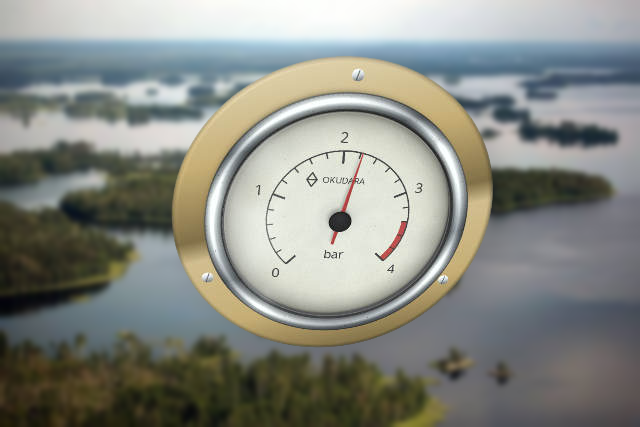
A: 2.2; bar
